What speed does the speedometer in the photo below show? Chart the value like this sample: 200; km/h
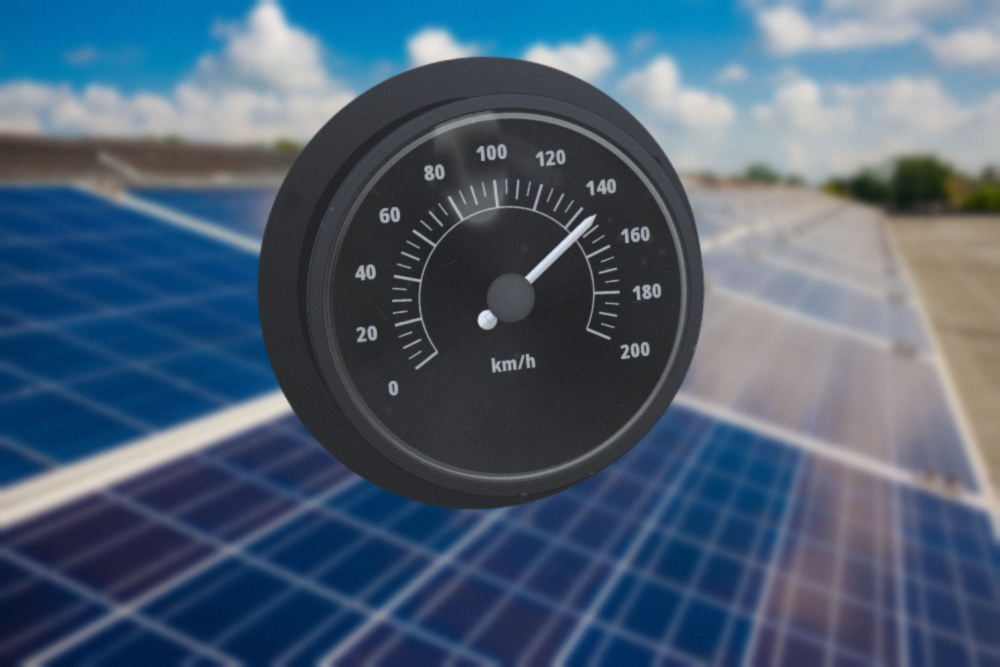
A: 145; km/h
